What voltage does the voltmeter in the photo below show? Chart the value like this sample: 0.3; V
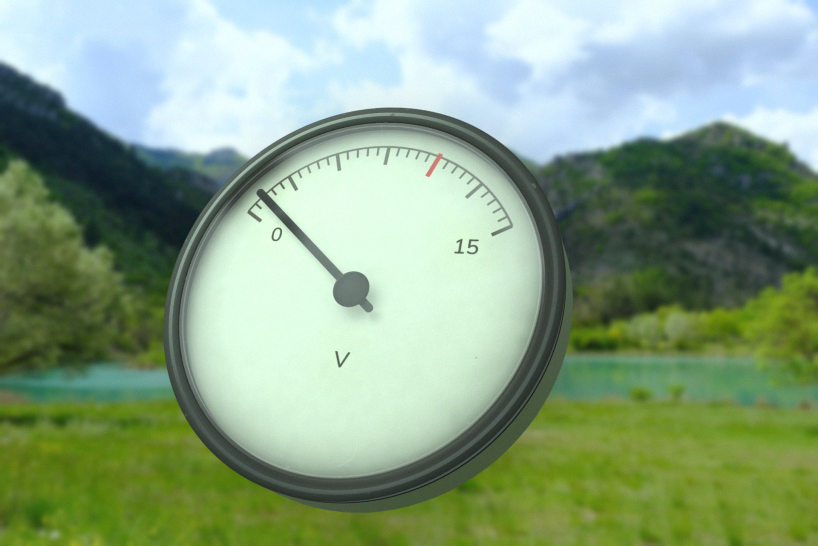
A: 1; V
